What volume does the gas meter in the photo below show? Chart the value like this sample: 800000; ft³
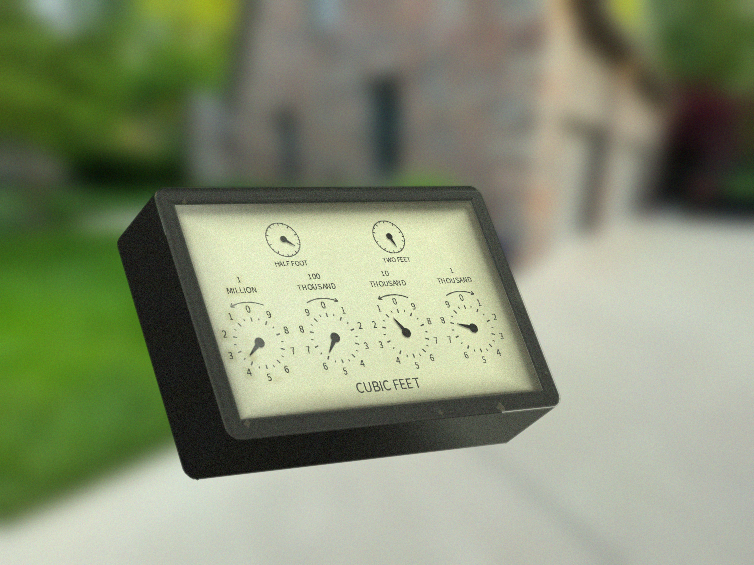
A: 360800; ft³
